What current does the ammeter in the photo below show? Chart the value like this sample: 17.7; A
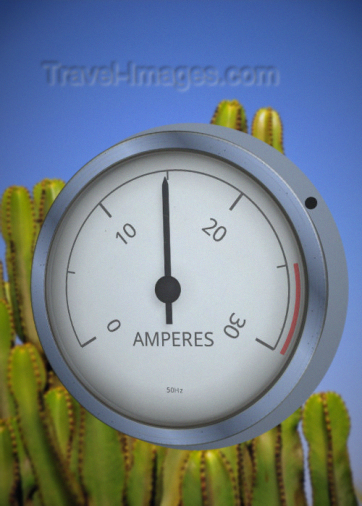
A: 15; A
